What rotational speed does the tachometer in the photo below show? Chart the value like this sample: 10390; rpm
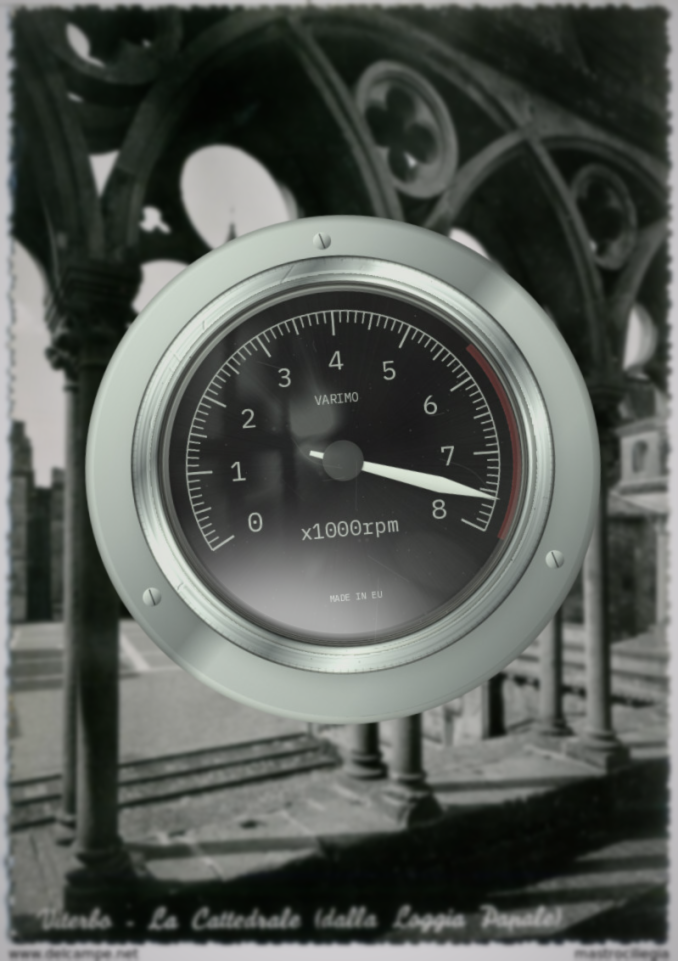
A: 7600; rpm
